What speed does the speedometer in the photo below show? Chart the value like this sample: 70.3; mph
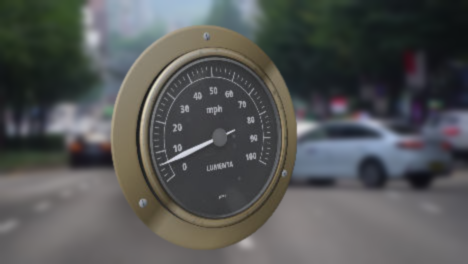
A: 6; mph
